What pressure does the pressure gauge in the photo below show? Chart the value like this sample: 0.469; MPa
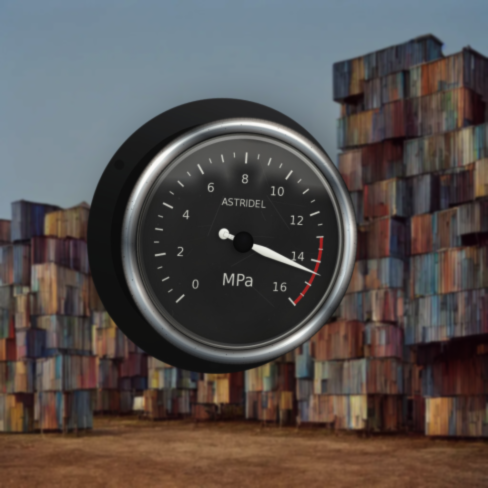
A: 14.5; MPa
